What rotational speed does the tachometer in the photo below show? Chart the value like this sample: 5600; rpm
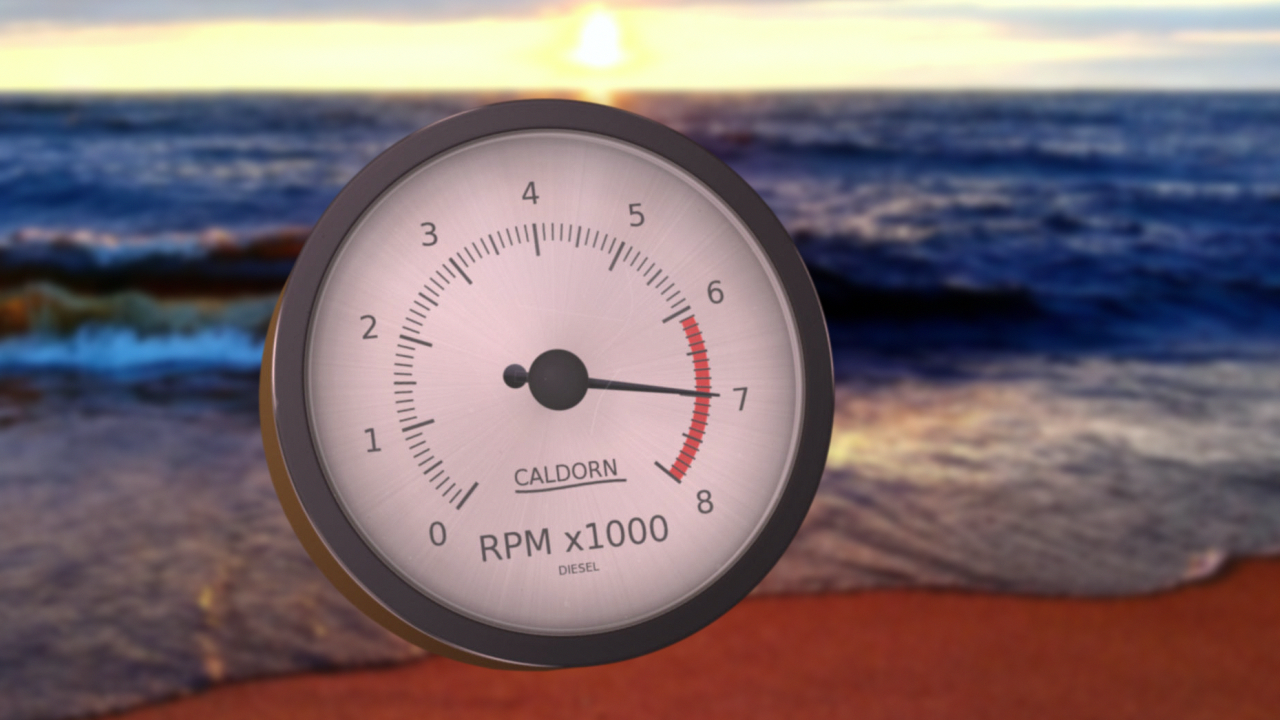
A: 7000; rpm
